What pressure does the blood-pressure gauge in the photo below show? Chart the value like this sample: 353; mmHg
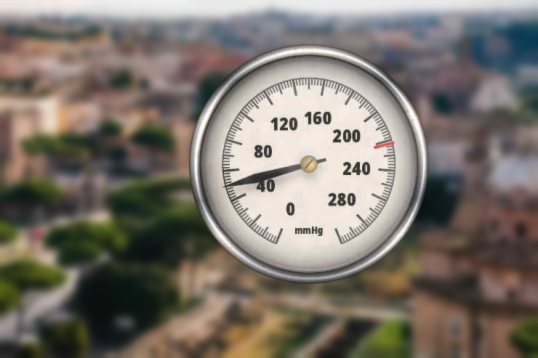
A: 50; mmHg
